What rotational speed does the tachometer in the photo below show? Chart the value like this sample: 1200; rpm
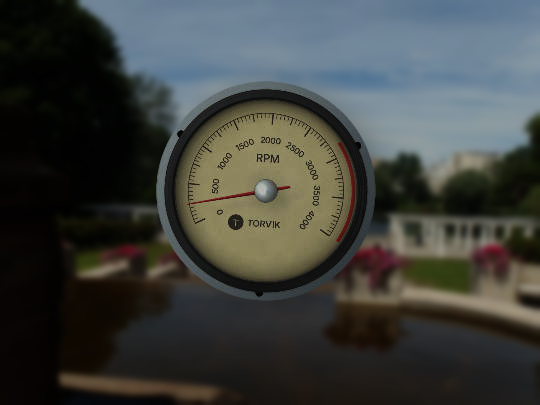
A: 250; rpm
